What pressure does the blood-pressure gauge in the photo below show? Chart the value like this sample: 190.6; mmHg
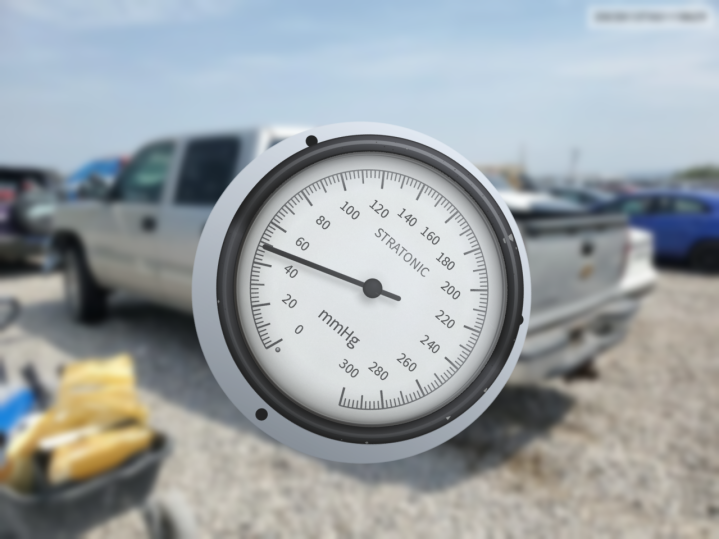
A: 48; mmHg
